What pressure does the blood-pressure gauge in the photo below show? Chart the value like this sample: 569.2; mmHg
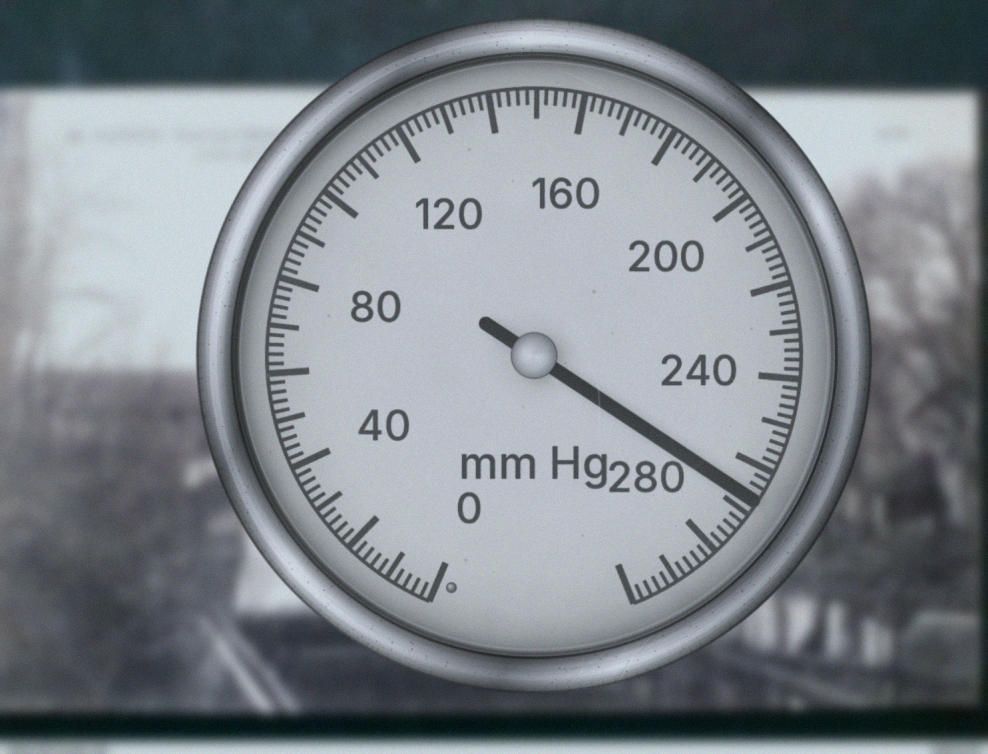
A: 267; mmHg
